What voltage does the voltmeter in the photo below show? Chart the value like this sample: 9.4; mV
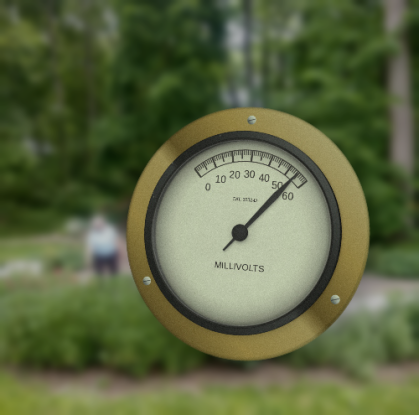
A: 55; mV
